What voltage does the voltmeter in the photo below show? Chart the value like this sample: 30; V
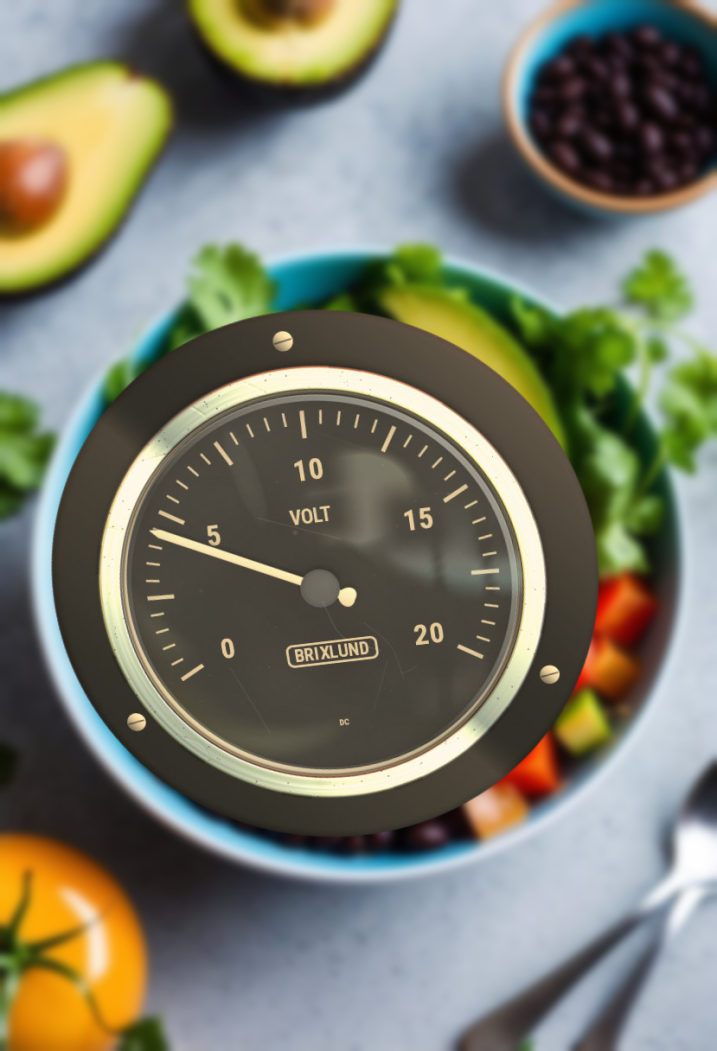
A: 4.5; V
